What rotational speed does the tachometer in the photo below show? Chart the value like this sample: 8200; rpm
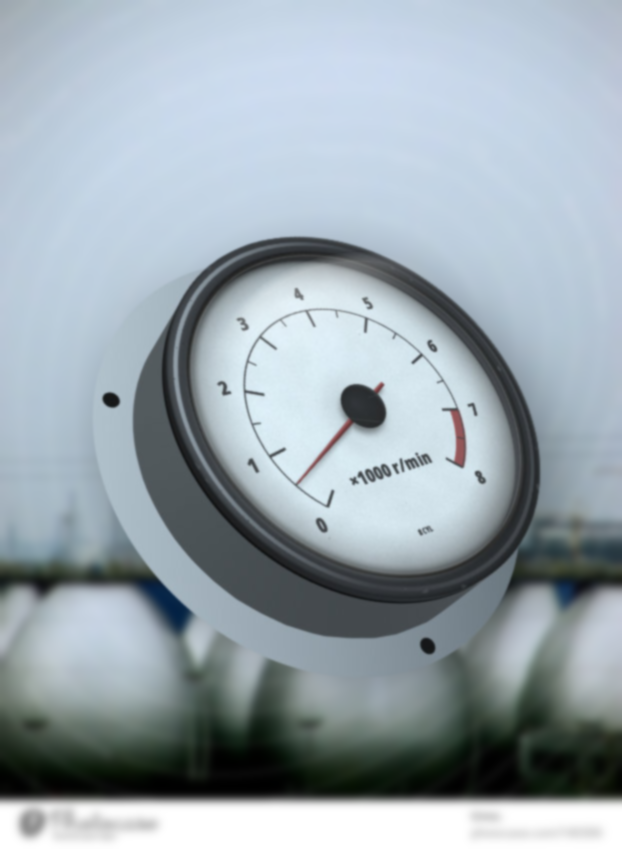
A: 500; rpm
